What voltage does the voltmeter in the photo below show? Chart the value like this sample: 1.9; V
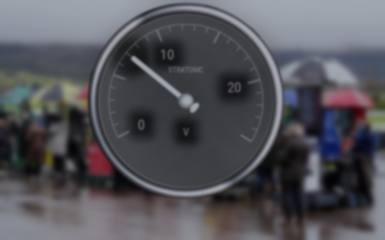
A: 7; V
